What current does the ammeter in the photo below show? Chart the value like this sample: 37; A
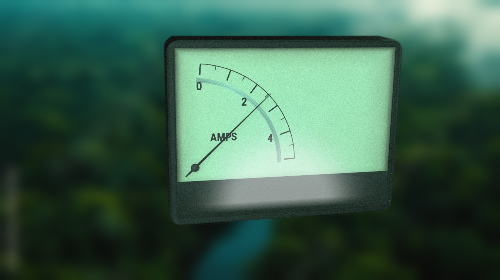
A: 2.5; A
